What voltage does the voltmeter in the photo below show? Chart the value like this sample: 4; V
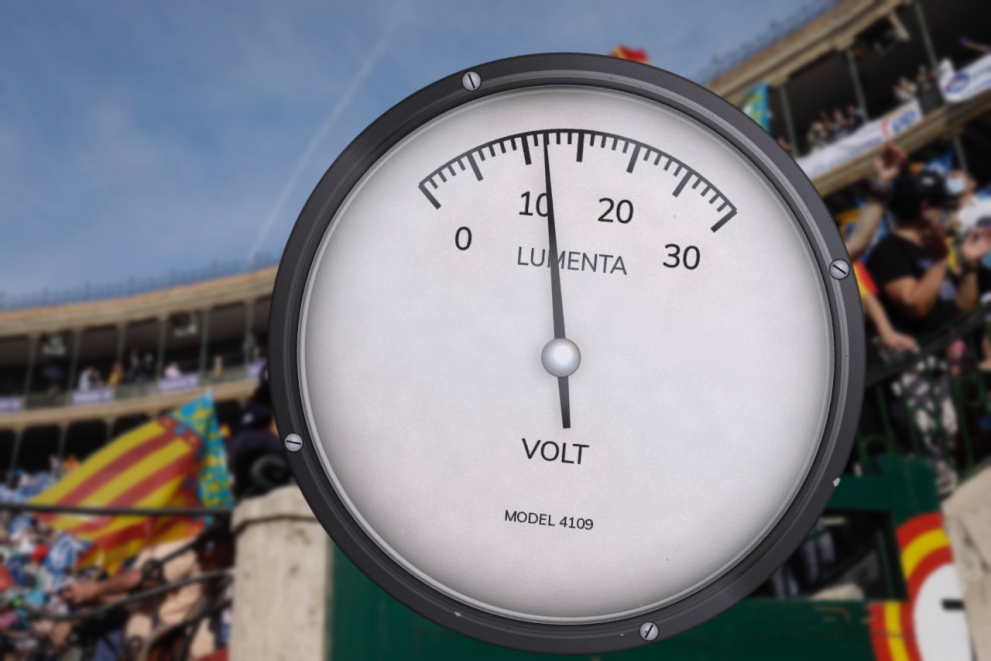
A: 12; V
